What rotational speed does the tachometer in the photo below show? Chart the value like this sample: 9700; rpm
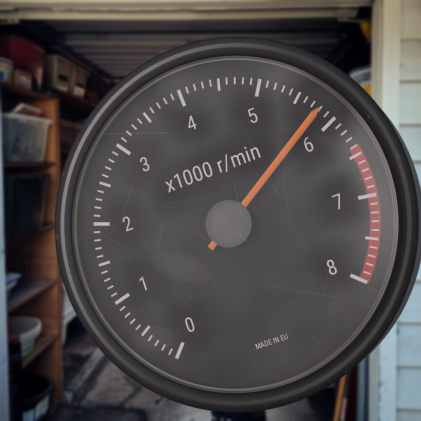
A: 5800; rpm
